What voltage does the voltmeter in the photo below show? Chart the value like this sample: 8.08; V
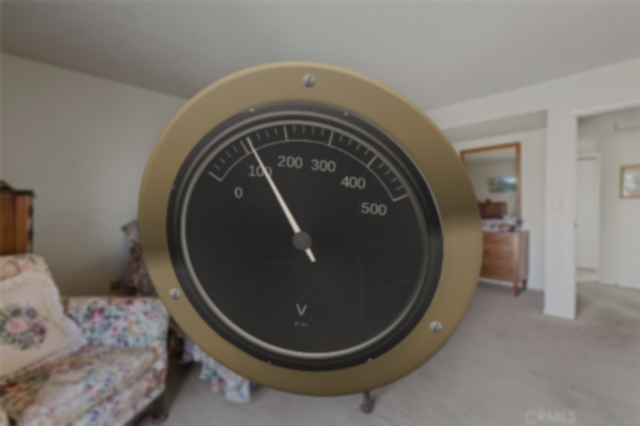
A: 120; V
